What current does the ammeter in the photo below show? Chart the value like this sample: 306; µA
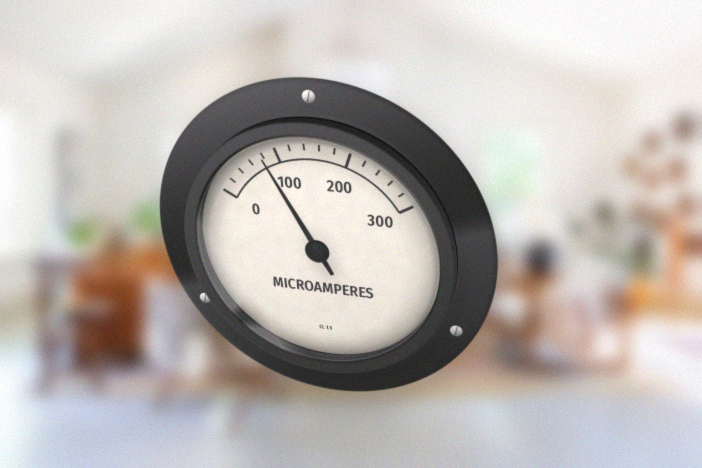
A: 80; µA
